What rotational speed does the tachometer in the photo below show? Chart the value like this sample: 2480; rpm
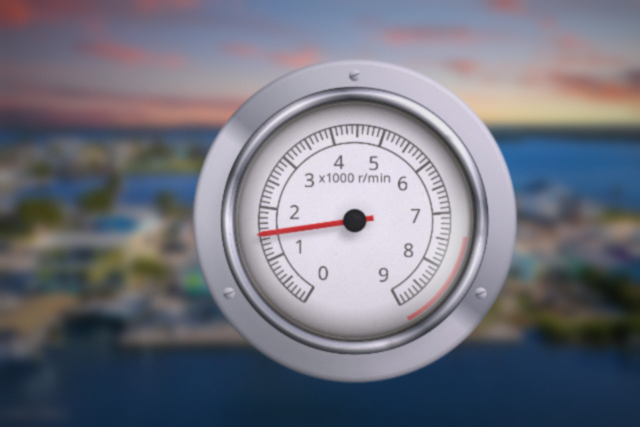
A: 1500; rpm
